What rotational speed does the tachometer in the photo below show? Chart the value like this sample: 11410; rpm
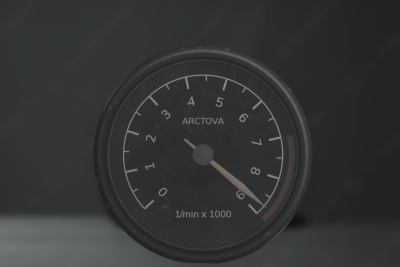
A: 8750; rpm
